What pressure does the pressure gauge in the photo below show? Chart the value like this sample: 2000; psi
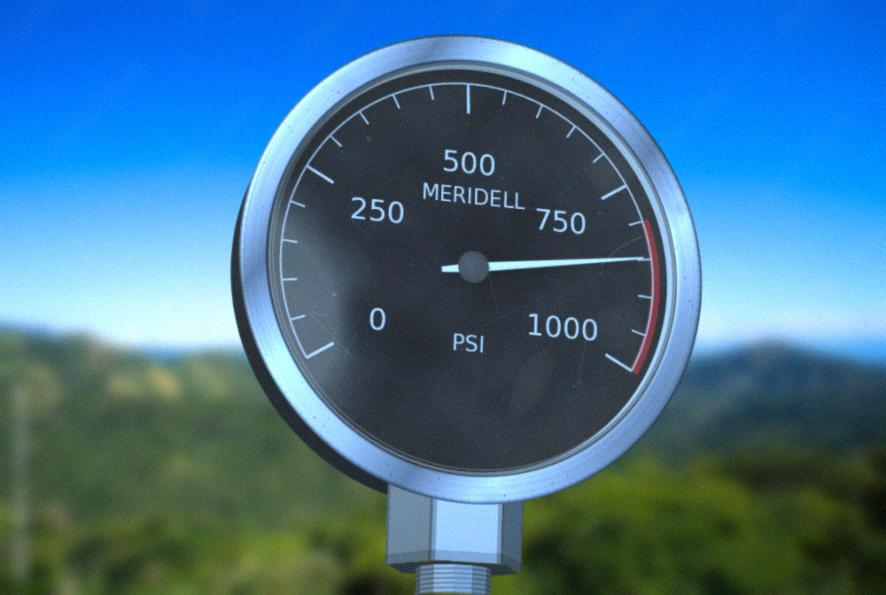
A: 850; psi
